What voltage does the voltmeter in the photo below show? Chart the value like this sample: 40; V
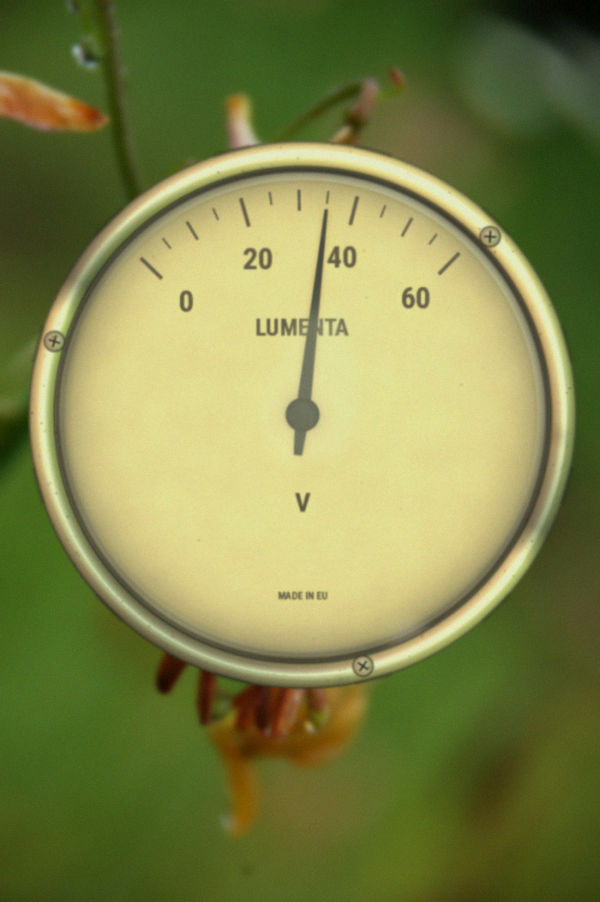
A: 35; V
